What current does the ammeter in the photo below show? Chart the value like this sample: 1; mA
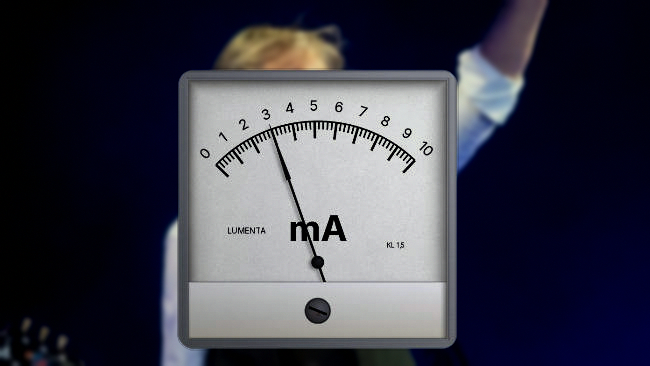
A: 3; mA
